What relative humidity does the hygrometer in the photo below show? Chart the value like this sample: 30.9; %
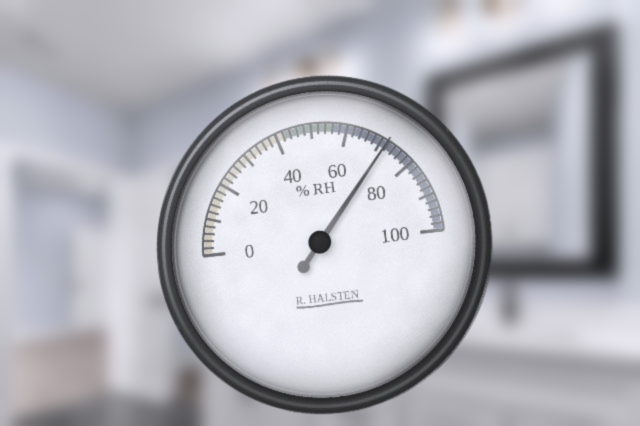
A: 72; %
